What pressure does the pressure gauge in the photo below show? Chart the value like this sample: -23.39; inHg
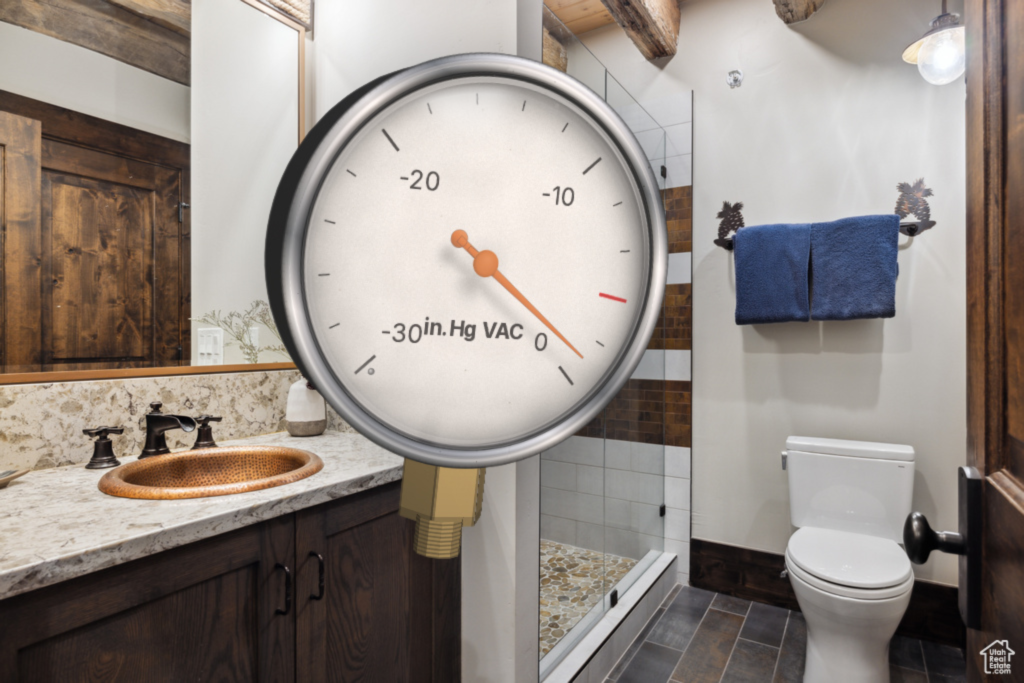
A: -1; inHg
